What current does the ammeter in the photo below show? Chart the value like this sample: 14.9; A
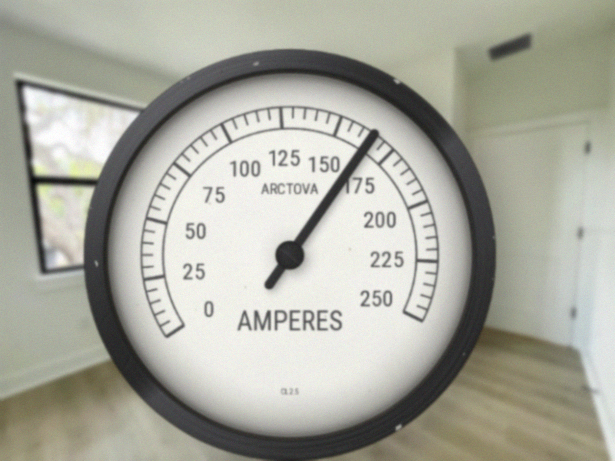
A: 165; A
